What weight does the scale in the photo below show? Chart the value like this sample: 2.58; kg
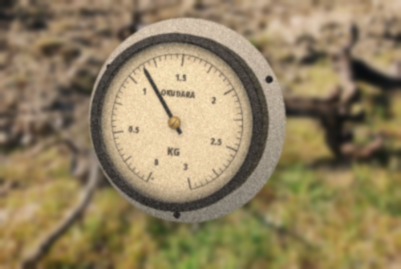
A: 1.15; kg
